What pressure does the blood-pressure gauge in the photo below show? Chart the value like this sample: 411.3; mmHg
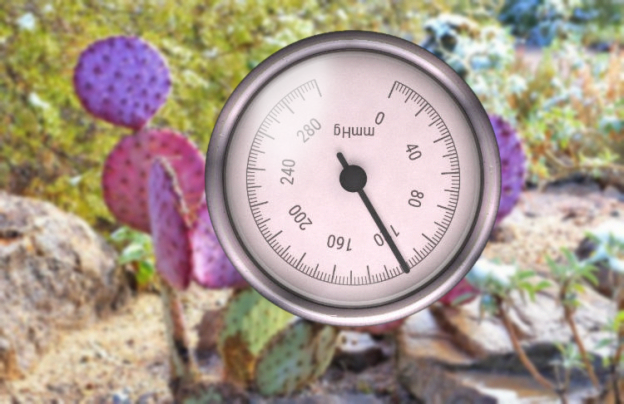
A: 120; mmHg
